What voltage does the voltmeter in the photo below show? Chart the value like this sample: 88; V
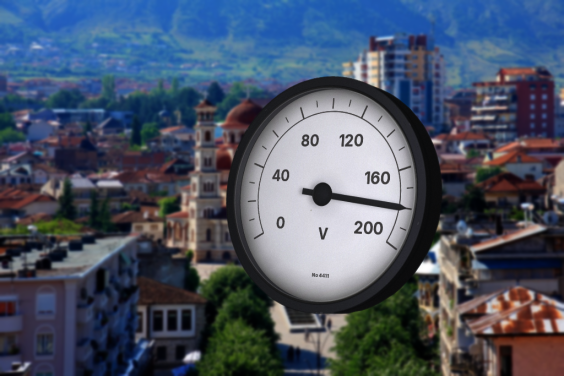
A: 180; V
